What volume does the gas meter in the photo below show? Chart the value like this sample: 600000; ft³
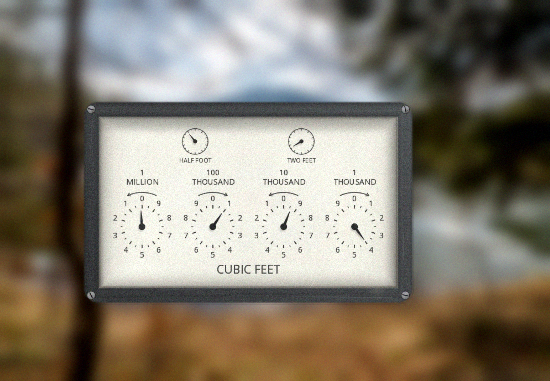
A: 9400; ft³
